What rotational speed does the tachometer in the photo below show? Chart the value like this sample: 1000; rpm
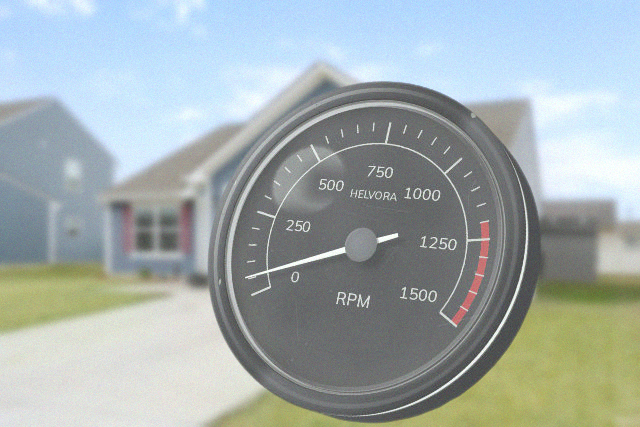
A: 50; rpm
